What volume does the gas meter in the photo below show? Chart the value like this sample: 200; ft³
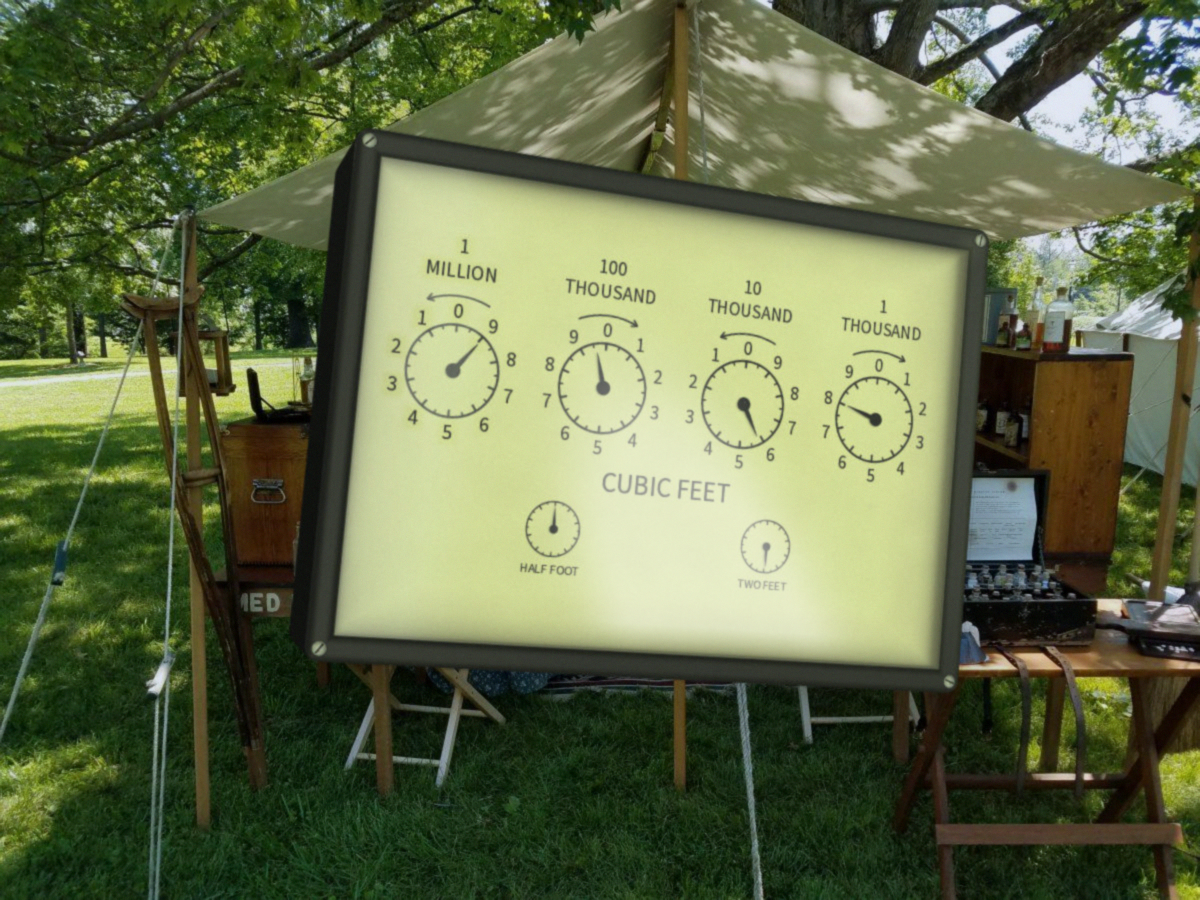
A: 895800; ft³
